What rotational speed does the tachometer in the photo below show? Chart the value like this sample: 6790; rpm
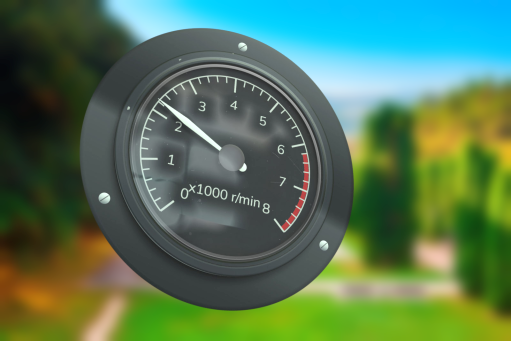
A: 2200; rpm
